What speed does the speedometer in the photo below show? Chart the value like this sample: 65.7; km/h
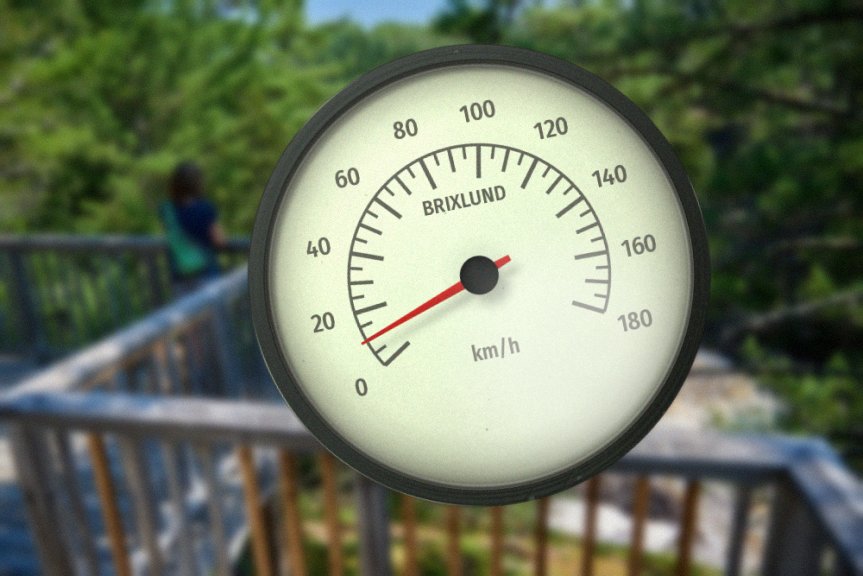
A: 10; km/h
